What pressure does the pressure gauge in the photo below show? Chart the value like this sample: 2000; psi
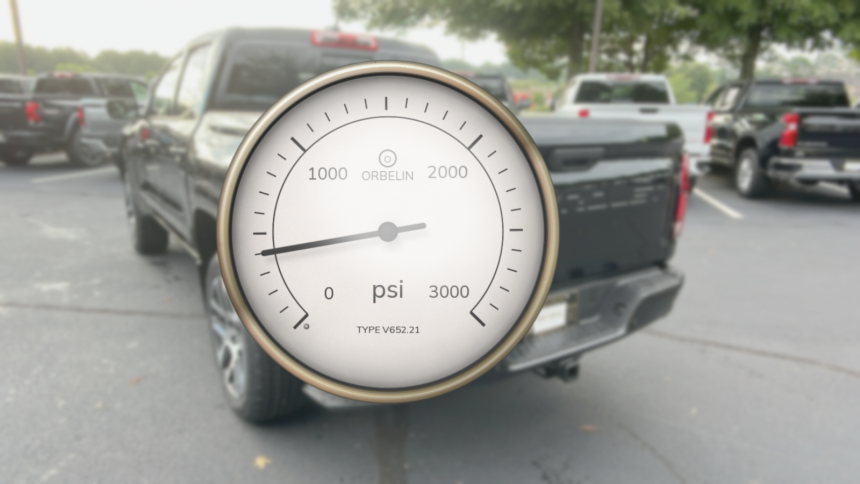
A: 400; psi
